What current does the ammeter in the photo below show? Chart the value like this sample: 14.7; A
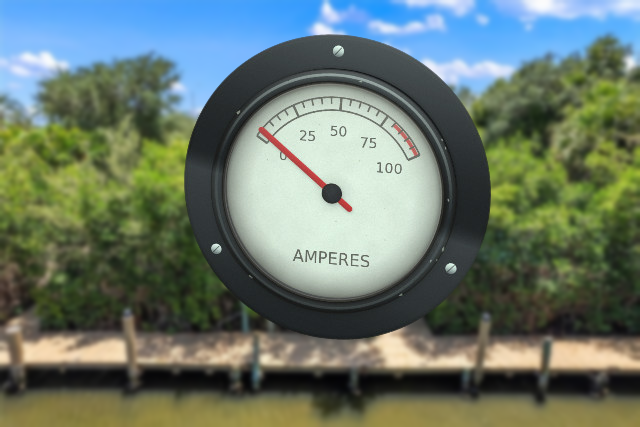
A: 5; A
